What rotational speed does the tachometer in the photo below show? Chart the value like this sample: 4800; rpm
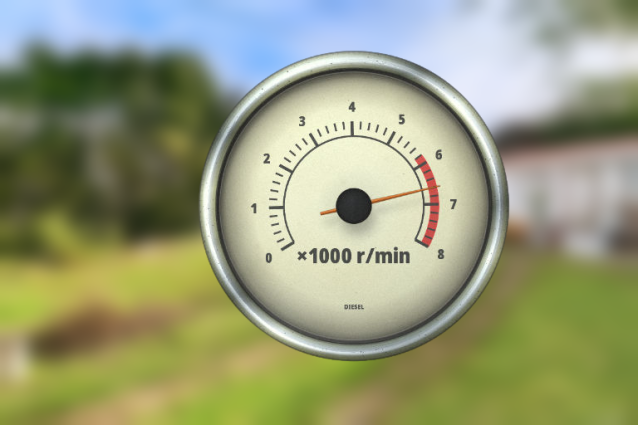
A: 6600; rpm
